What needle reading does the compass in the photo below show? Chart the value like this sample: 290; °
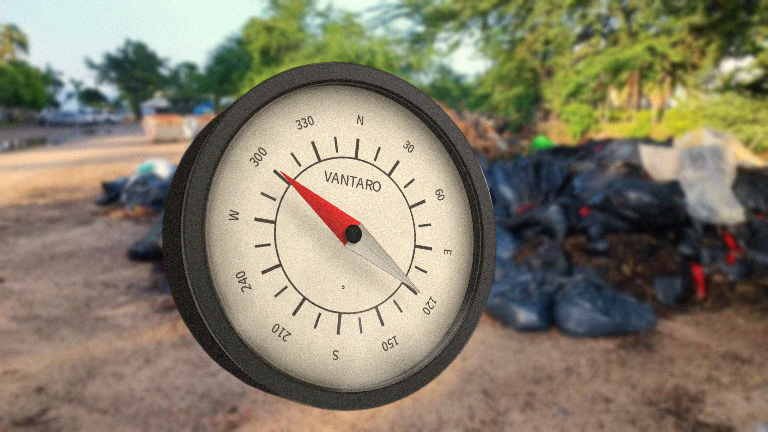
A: 300; °
